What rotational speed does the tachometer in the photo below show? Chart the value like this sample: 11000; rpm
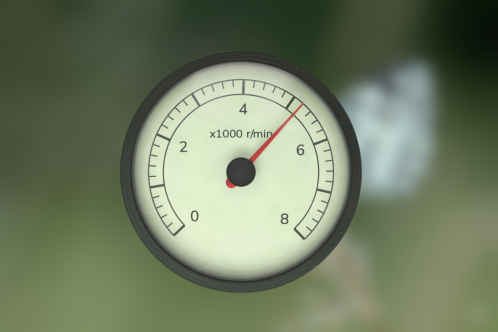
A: 5200; rpm
